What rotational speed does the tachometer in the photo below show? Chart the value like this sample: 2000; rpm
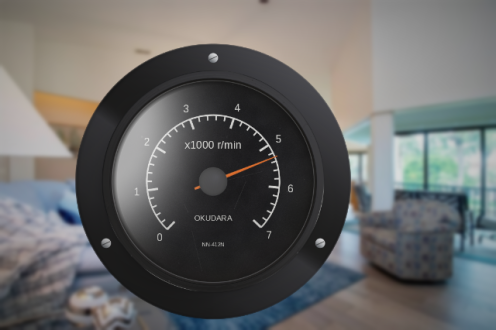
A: 5300; rpm
